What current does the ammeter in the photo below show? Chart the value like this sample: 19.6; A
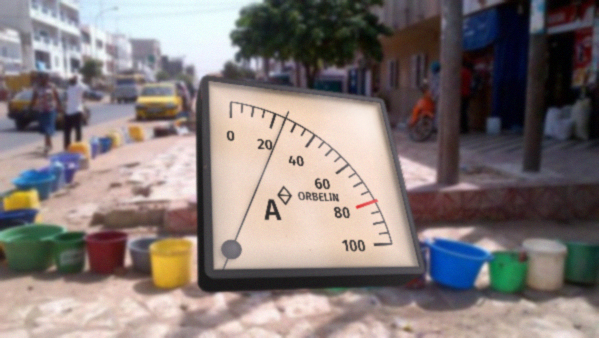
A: 25; A
